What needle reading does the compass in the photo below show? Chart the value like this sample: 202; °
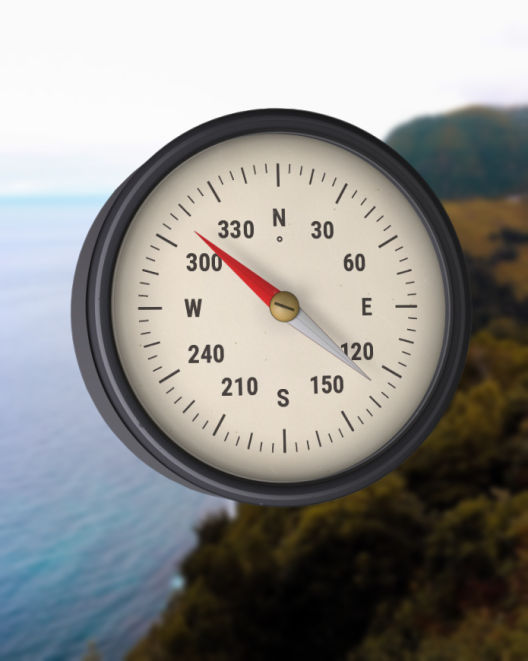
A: 310; °
